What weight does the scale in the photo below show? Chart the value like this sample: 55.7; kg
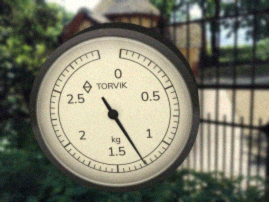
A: 1.25; kg
